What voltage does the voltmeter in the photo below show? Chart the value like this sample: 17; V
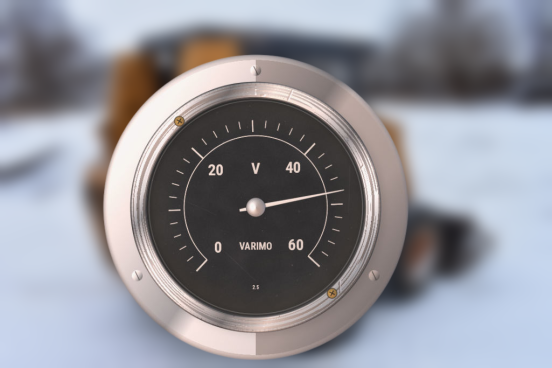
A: 48; V
